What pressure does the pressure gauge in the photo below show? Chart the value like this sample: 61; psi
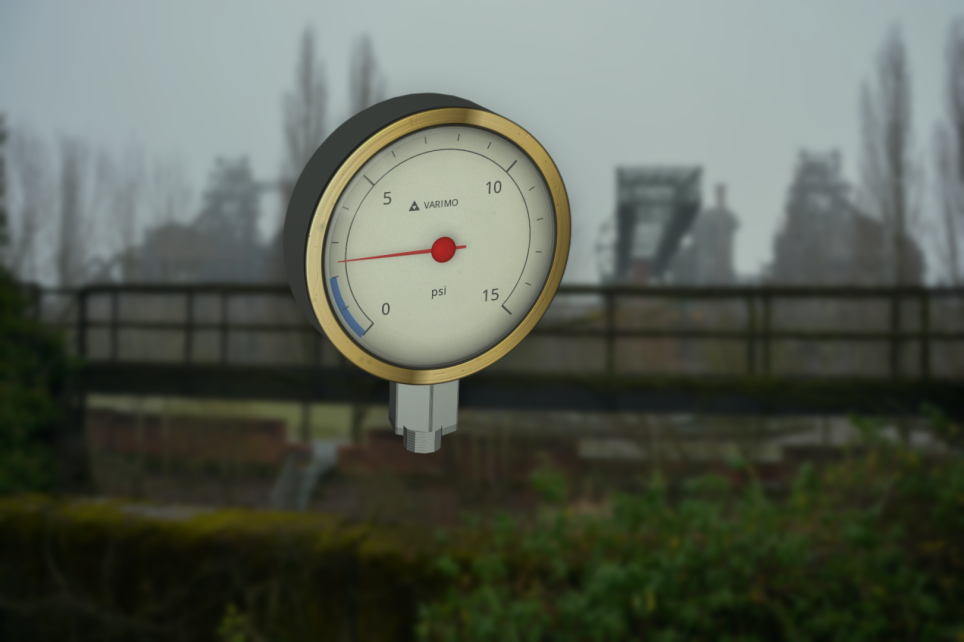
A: 2.5; psi
